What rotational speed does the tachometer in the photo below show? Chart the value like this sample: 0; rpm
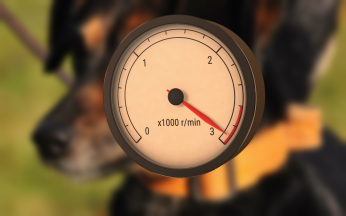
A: 2900; rpm
